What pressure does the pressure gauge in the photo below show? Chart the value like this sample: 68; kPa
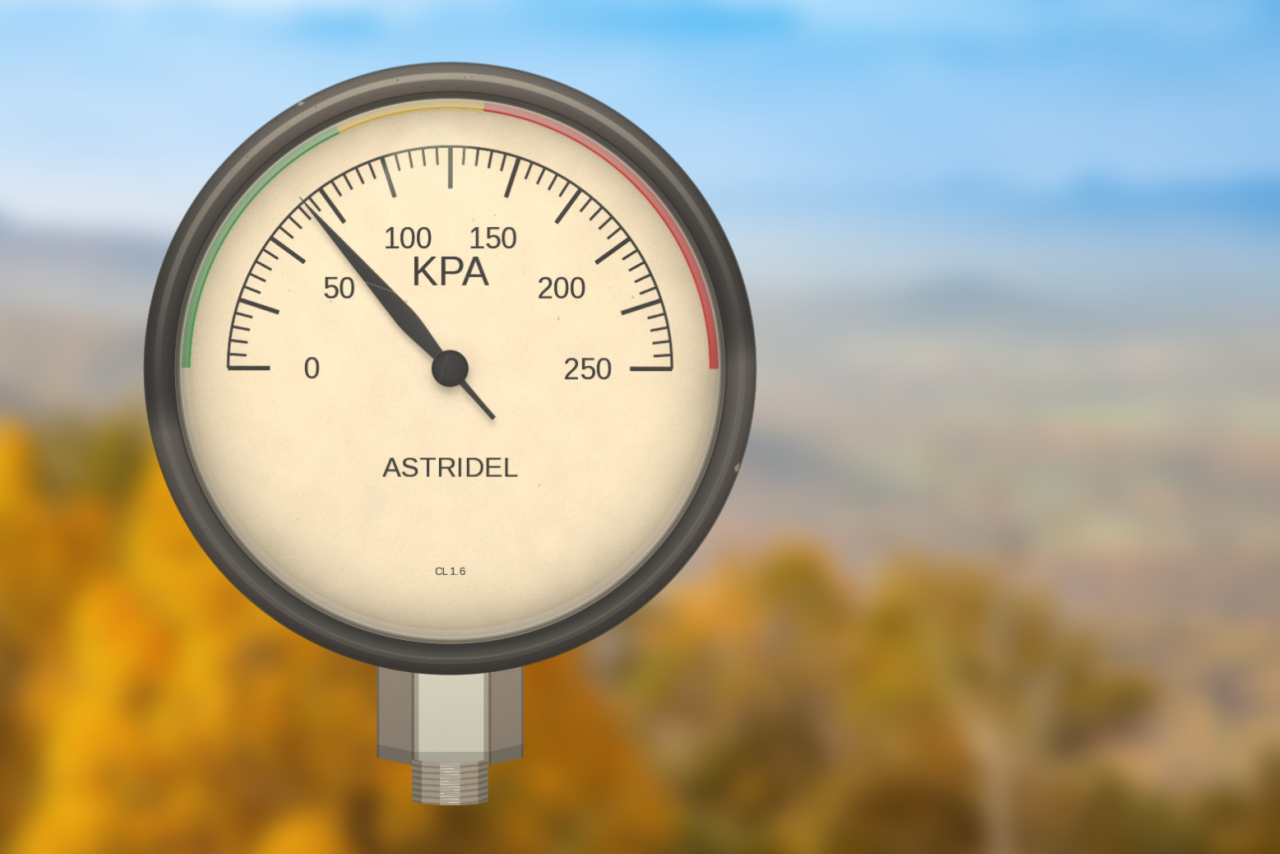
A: 67.5; kPa
